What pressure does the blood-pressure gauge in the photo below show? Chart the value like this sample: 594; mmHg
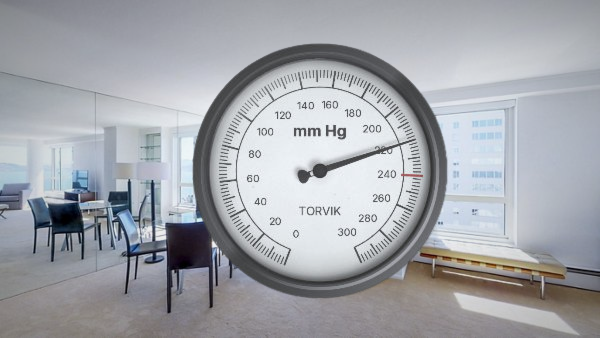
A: 220; mmHg
